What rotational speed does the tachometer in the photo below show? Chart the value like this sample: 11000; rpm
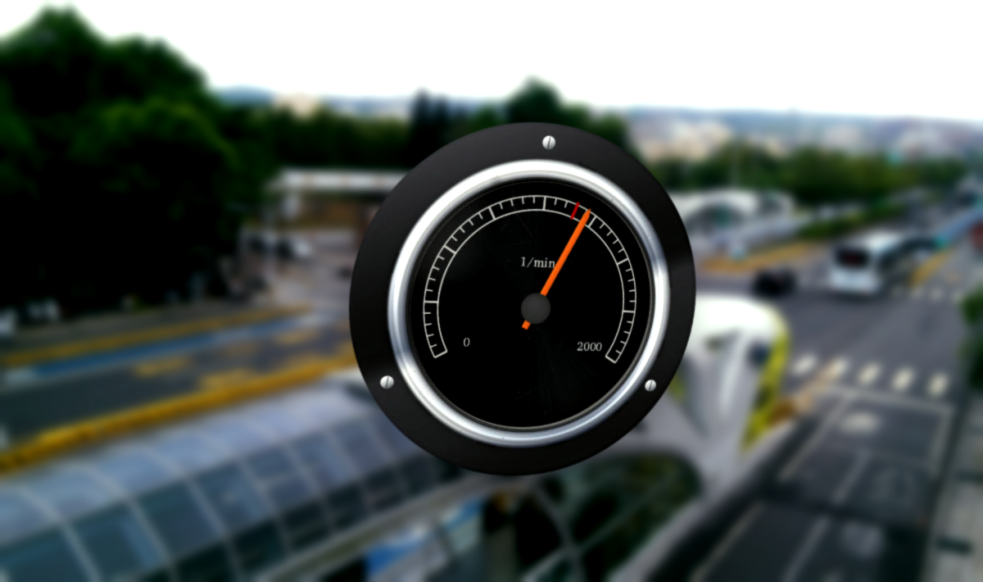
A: 1200; rpm
